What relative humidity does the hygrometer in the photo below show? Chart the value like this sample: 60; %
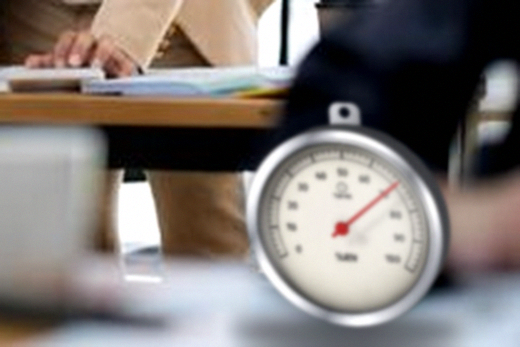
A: 70; %
